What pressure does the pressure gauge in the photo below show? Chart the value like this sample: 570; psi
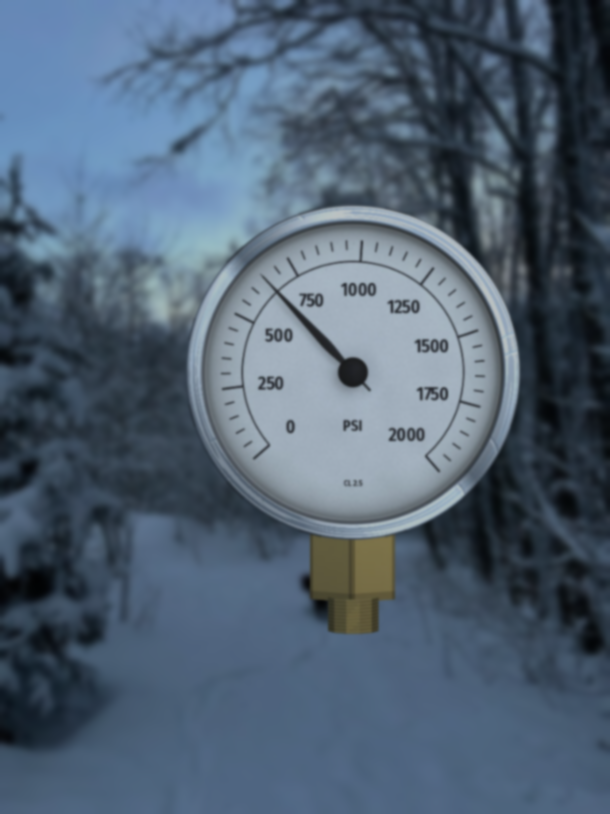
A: 650; psi
